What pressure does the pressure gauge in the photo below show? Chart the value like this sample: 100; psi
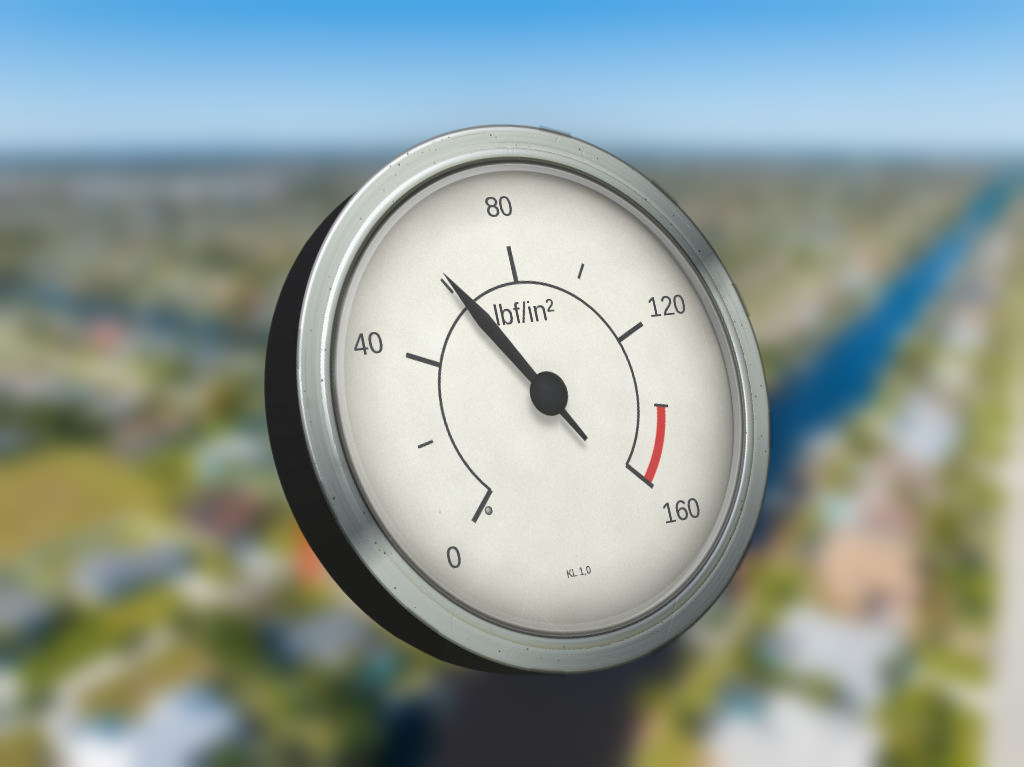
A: 60; psi
